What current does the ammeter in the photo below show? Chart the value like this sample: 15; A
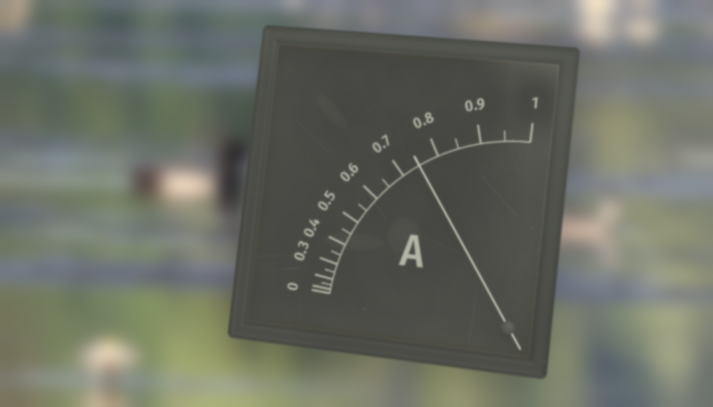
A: 0.75; A
